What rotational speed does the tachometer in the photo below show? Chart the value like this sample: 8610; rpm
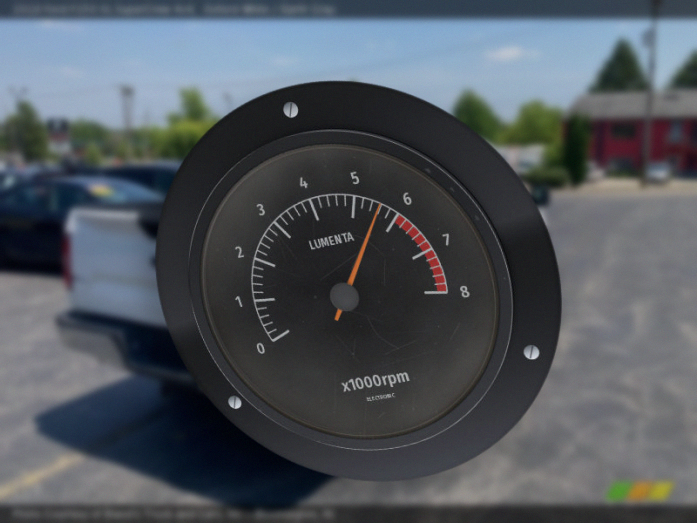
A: 5600; rpm
